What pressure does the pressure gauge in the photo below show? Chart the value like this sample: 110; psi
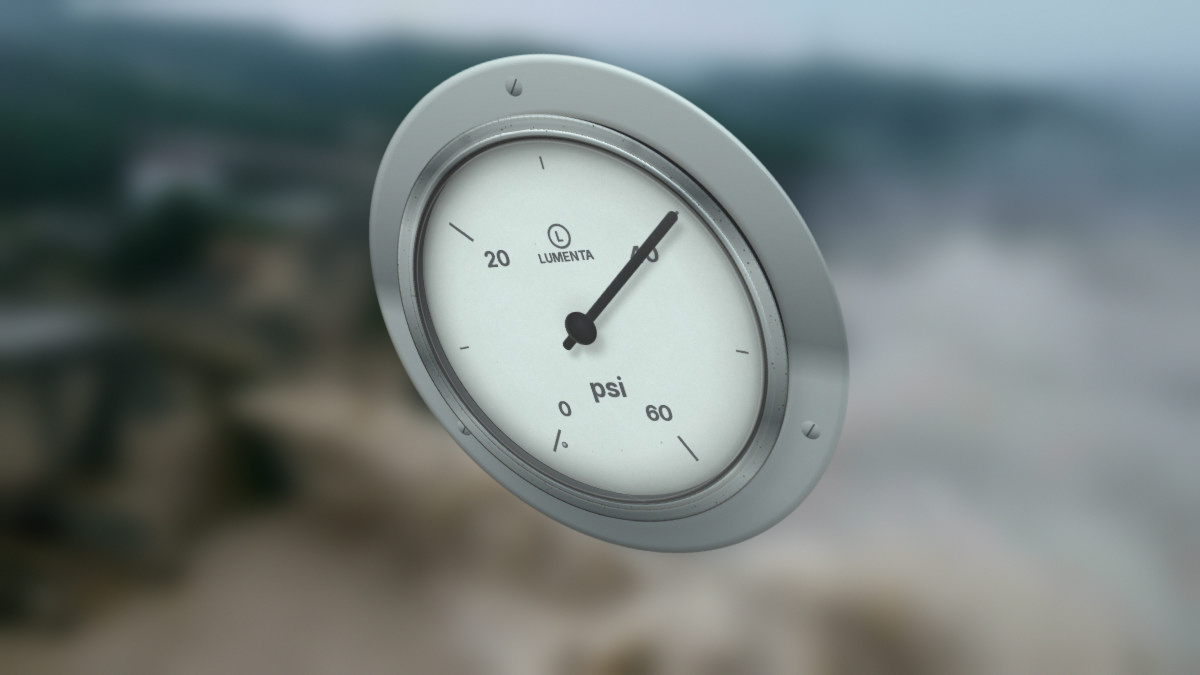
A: 40; psi
